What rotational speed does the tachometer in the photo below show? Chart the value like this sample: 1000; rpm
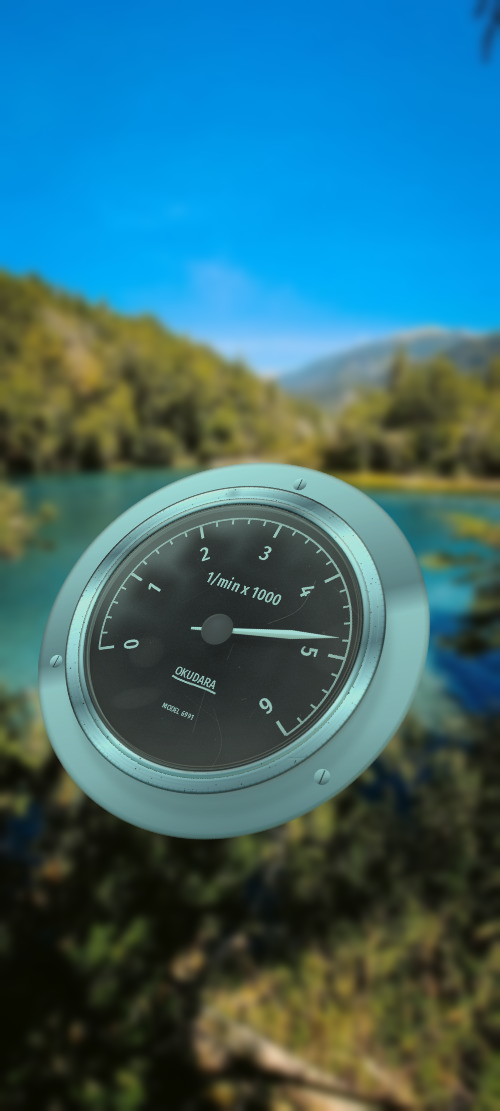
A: 4800; rpm
